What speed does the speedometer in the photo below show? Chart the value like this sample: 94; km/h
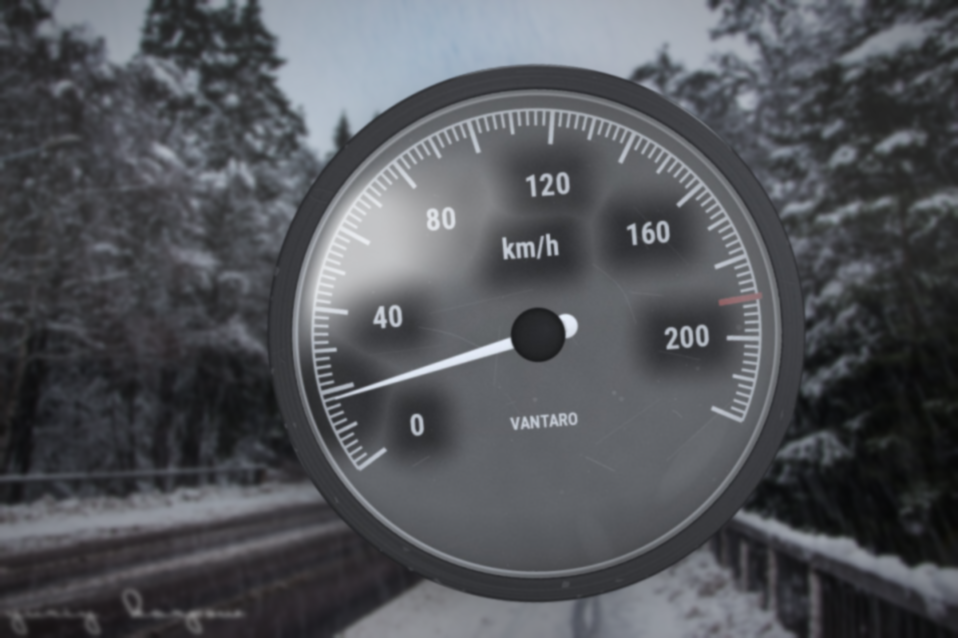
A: 18; km/h
